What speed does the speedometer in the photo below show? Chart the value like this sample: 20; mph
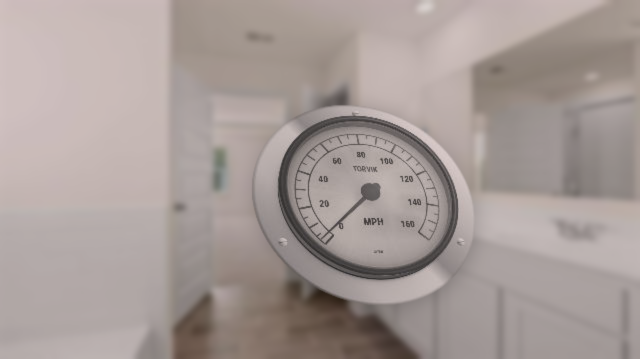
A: 2.5; mph
